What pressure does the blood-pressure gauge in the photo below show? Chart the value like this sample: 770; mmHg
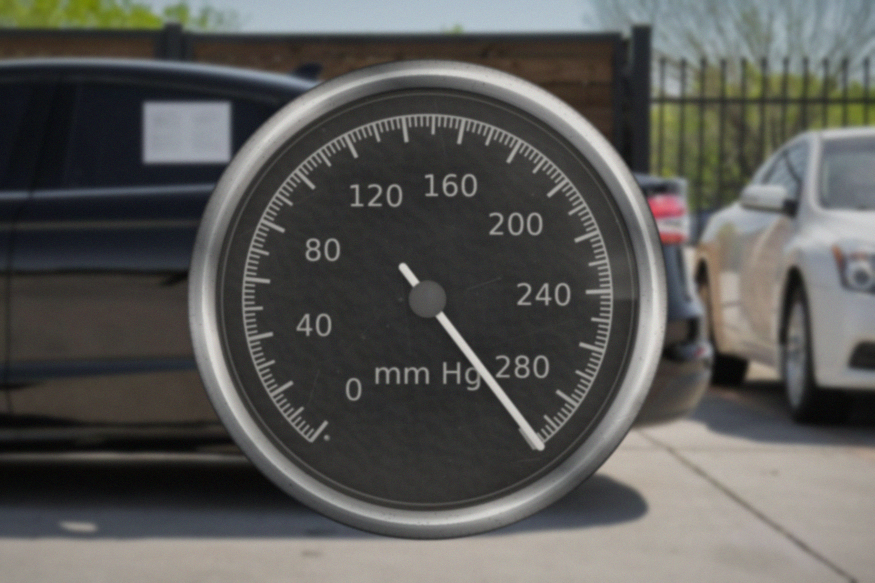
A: 298; mmHg
